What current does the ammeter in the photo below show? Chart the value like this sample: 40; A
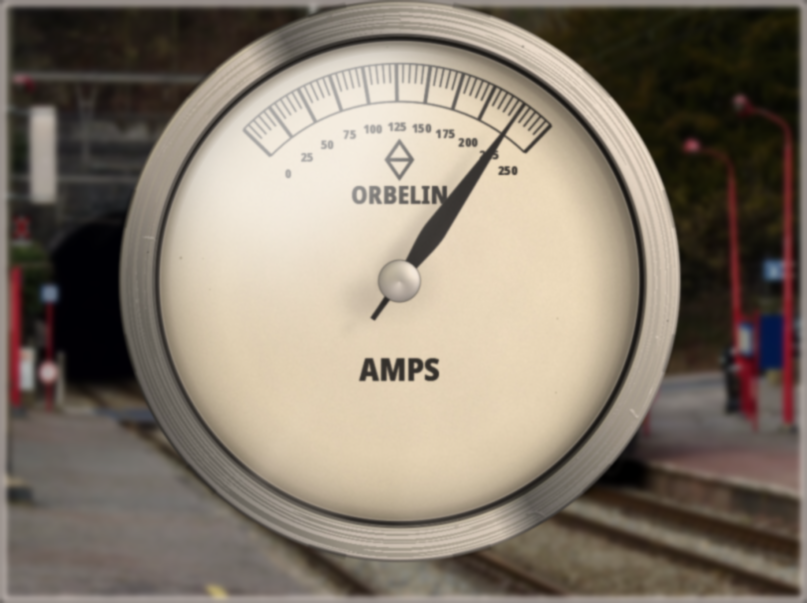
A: 225; A
